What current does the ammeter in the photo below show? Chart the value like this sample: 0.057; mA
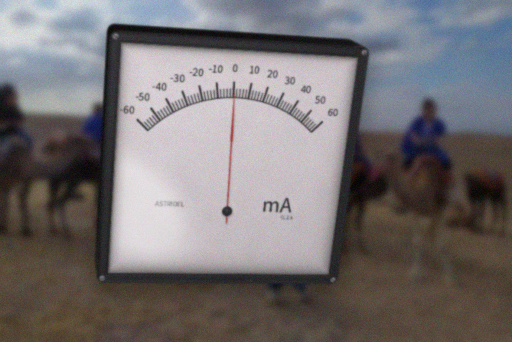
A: 0; mA
